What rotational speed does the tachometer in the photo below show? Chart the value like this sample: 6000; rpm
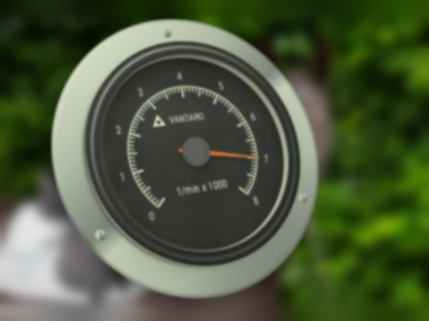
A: 7000; rpm
